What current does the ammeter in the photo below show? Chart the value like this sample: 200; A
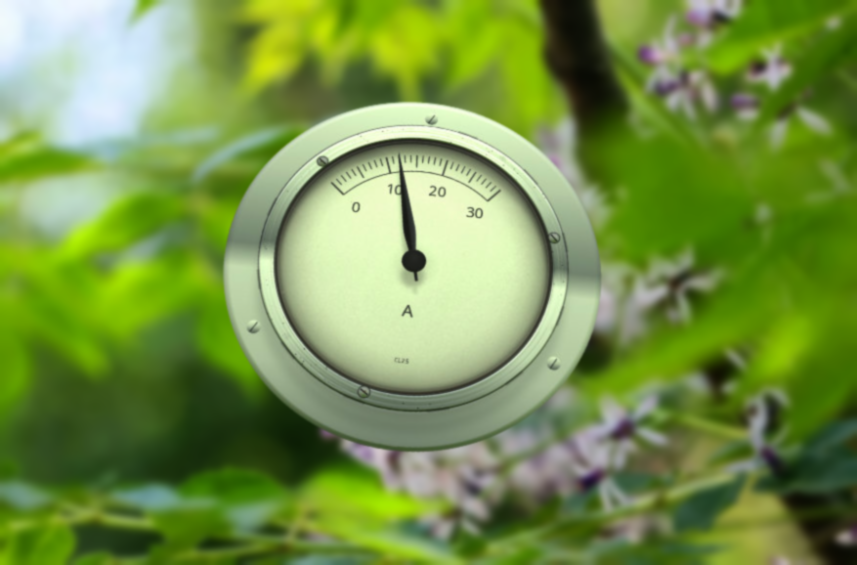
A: 12; A
